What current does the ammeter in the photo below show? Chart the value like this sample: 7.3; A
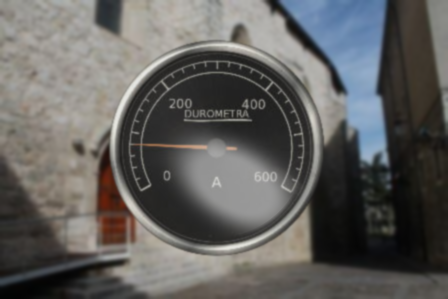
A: 80; A
